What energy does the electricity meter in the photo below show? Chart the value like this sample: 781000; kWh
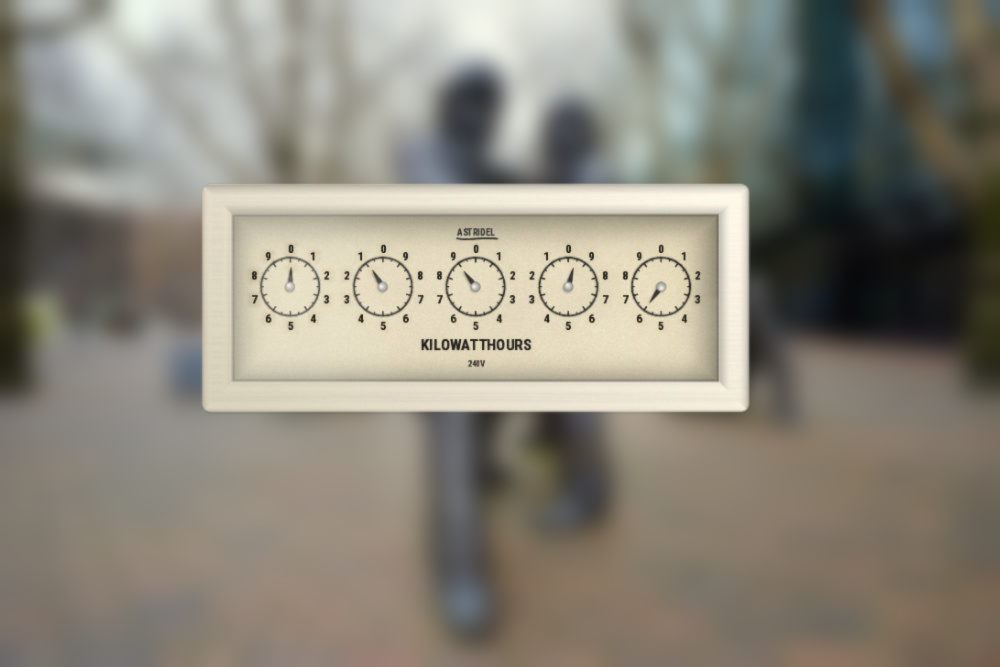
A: 896; kWh
